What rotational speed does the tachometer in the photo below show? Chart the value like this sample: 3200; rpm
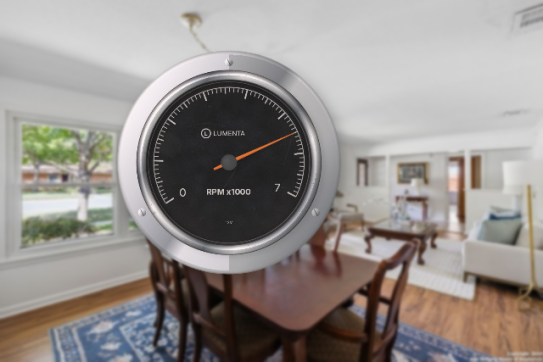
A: 5500; rpm
